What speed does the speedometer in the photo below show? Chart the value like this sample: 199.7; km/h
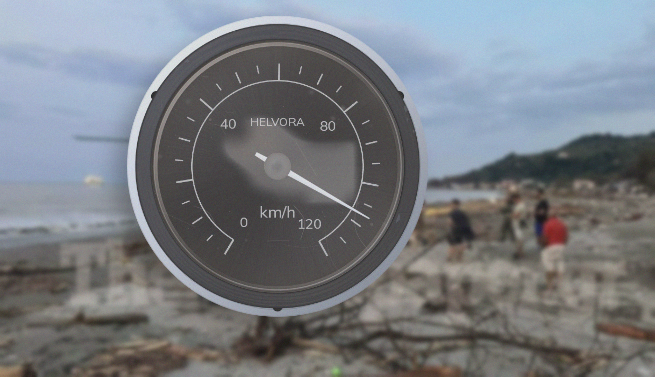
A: 107.5; km/h
